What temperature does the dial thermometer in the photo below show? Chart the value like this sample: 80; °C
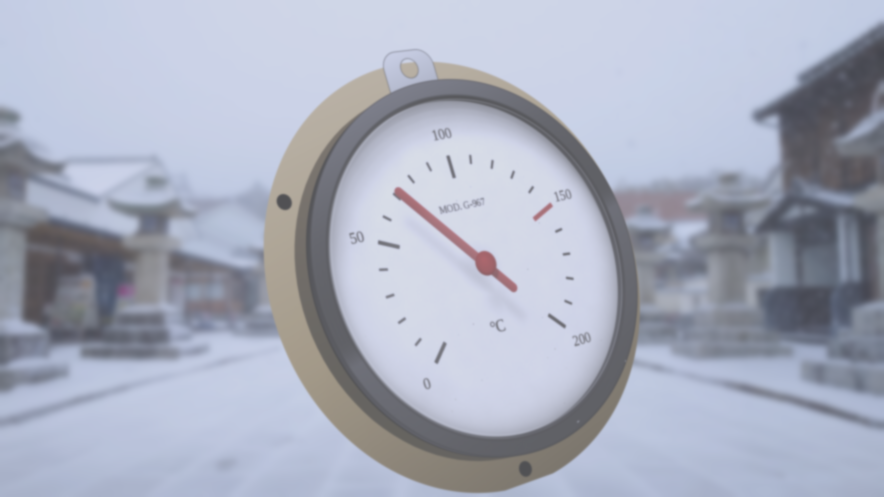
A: 70; °C
